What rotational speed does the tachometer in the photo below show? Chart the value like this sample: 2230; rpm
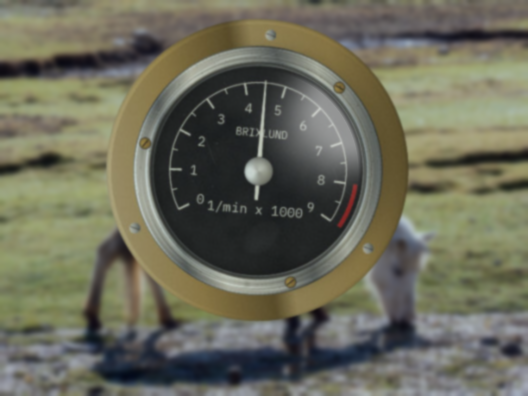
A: 4500; rpm
